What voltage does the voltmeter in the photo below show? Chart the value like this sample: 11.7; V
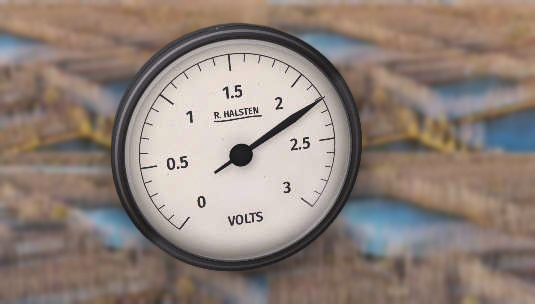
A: 2.2; V
